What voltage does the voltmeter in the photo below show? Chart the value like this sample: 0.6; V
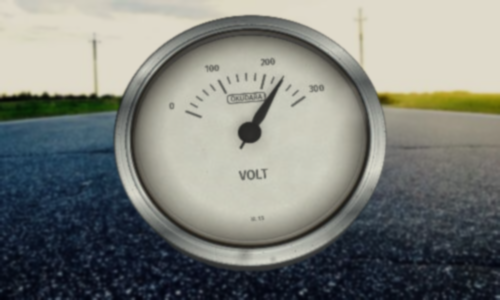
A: 240; V
